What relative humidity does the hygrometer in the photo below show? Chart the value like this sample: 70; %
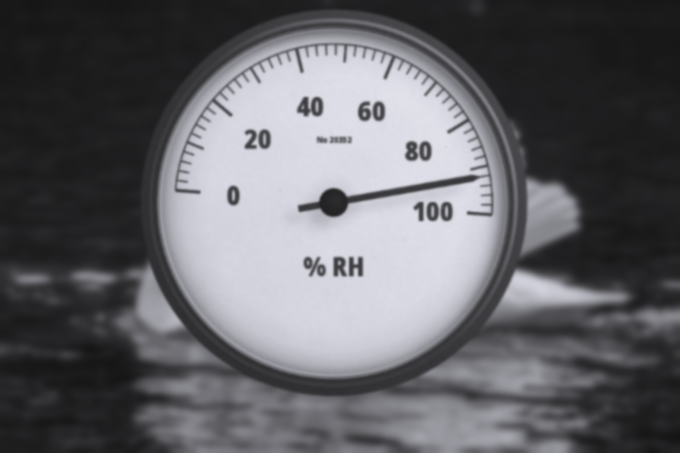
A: 92; %
